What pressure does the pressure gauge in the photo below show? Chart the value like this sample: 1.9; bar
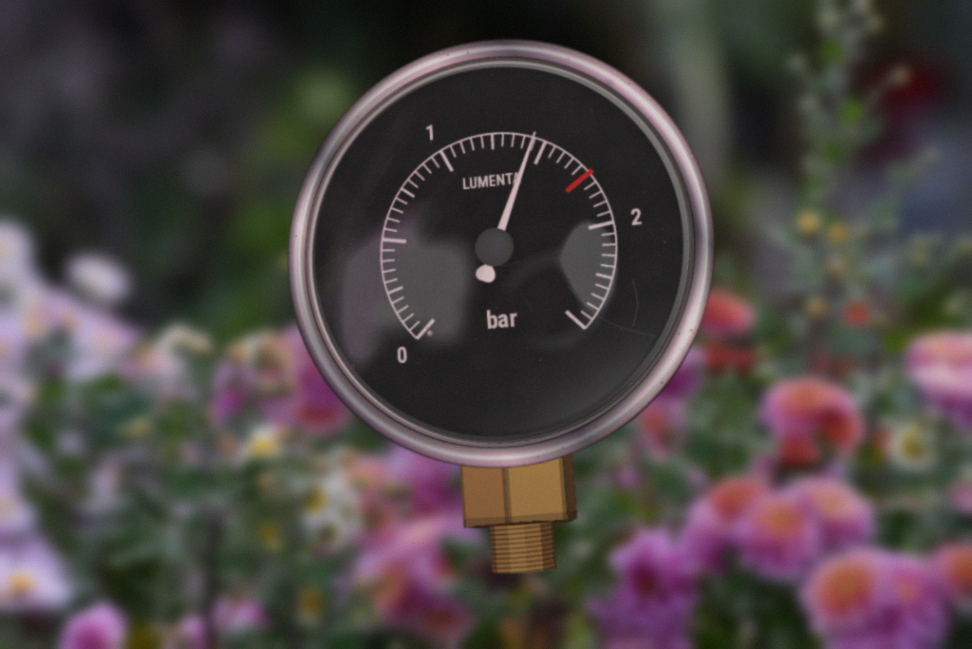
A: 1.45; bar
